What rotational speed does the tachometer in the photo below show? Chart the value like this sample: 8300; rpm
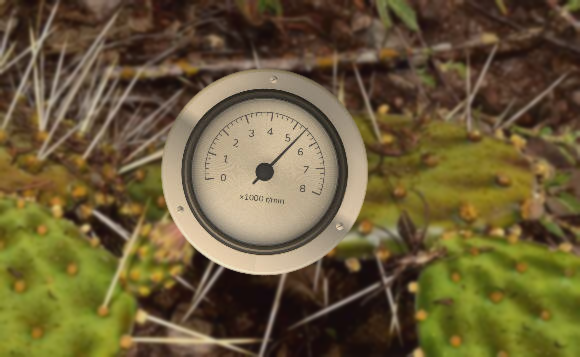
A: 5400; rpm
